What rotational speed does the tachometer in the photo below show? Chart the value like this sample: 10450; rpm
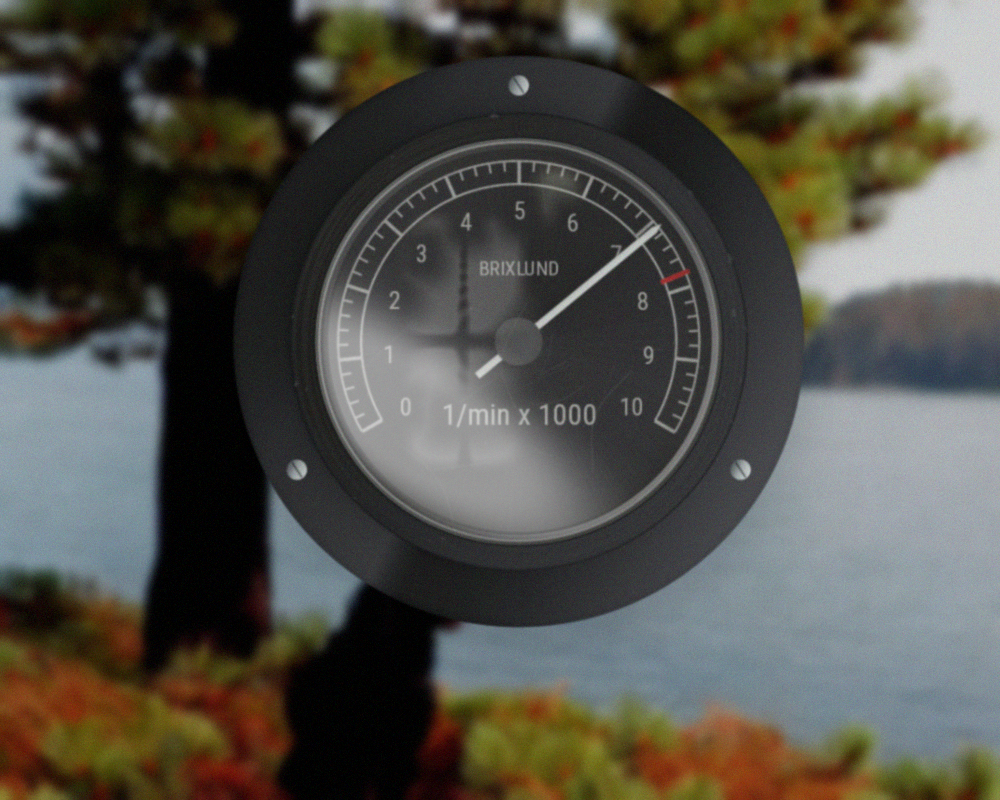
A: 7100; rpm
